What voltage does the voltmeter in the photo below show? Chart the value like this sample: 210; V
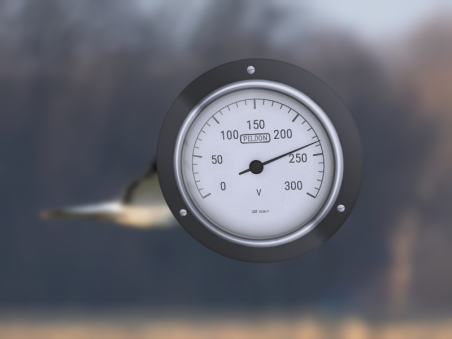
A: 235; V
